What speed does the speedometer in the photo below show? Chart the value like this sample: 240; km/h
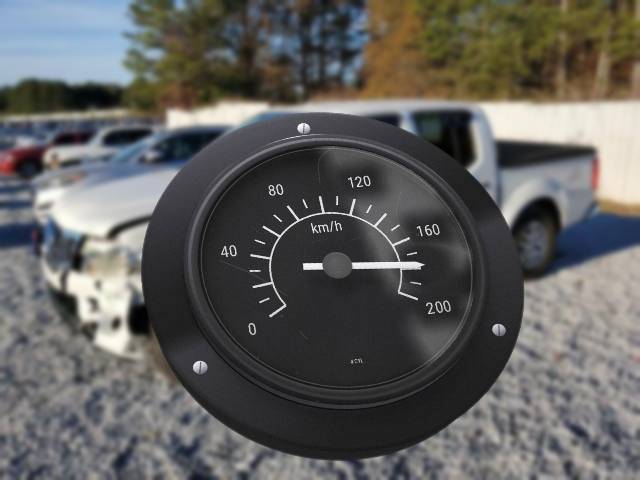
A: 180; km/h
